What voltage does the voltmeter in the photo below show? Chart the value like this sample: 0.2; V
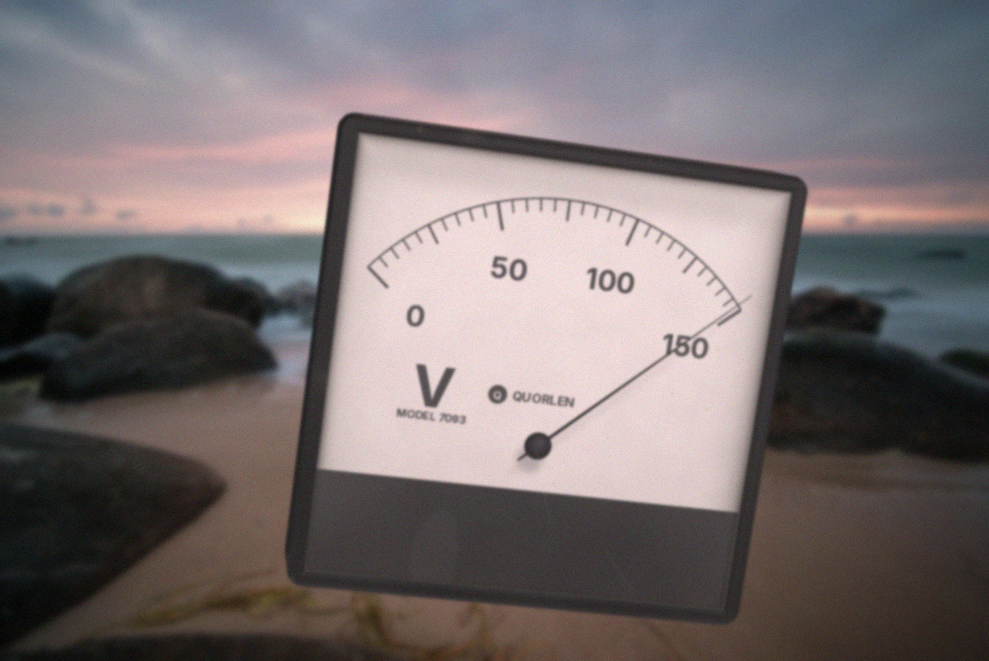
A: 147.5; V
